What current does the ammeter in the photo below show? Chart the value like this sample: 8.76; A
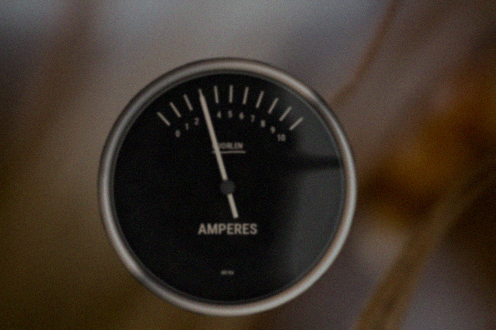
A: 3; A
